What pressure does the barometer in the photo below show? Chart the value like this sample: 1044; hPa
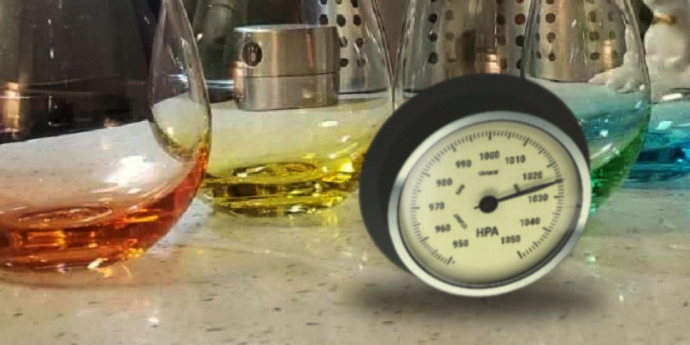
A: 1025; hPa
